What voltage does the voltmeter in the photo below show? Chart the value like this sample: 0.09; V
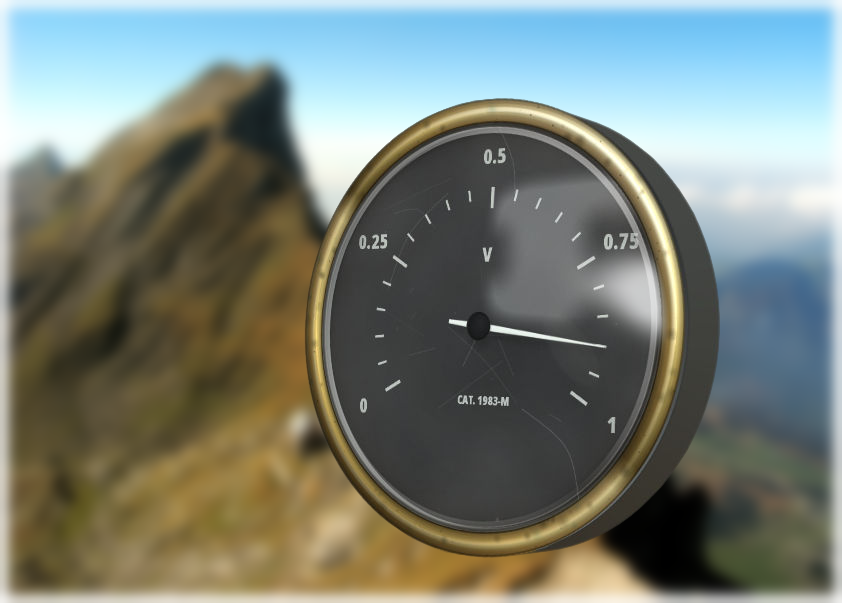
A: 0.9; V
